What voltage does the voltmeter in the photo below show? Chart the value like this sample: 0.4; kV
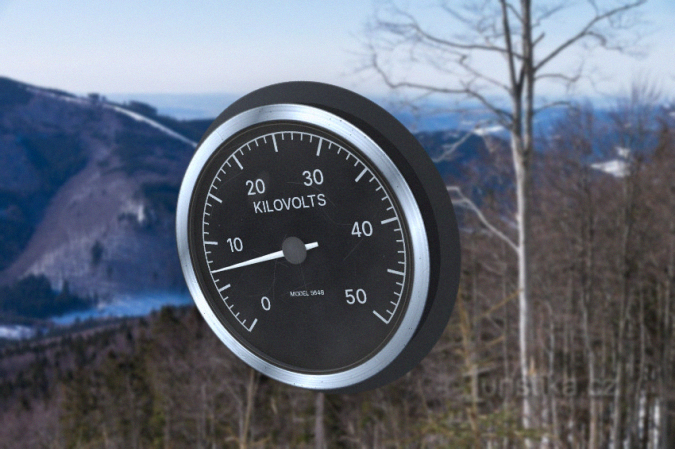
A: 7; kV
